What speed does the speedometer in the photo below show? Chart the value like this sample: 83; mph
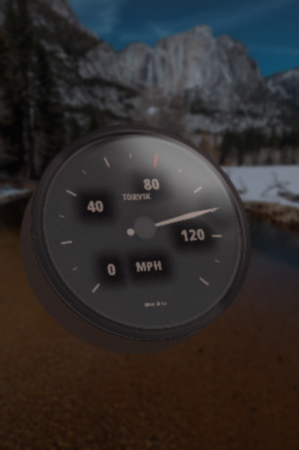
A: 110; mph
